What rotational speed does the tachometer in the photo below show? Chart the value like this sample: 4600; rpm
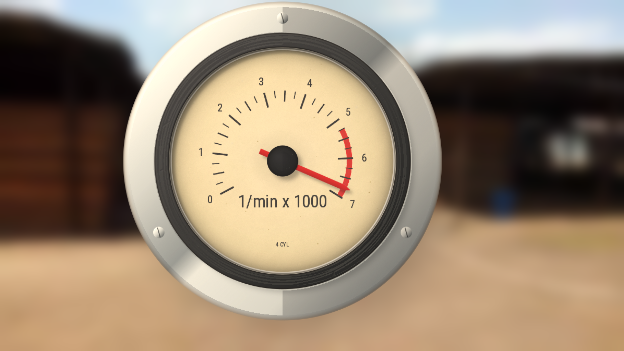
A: 6750; rpm
